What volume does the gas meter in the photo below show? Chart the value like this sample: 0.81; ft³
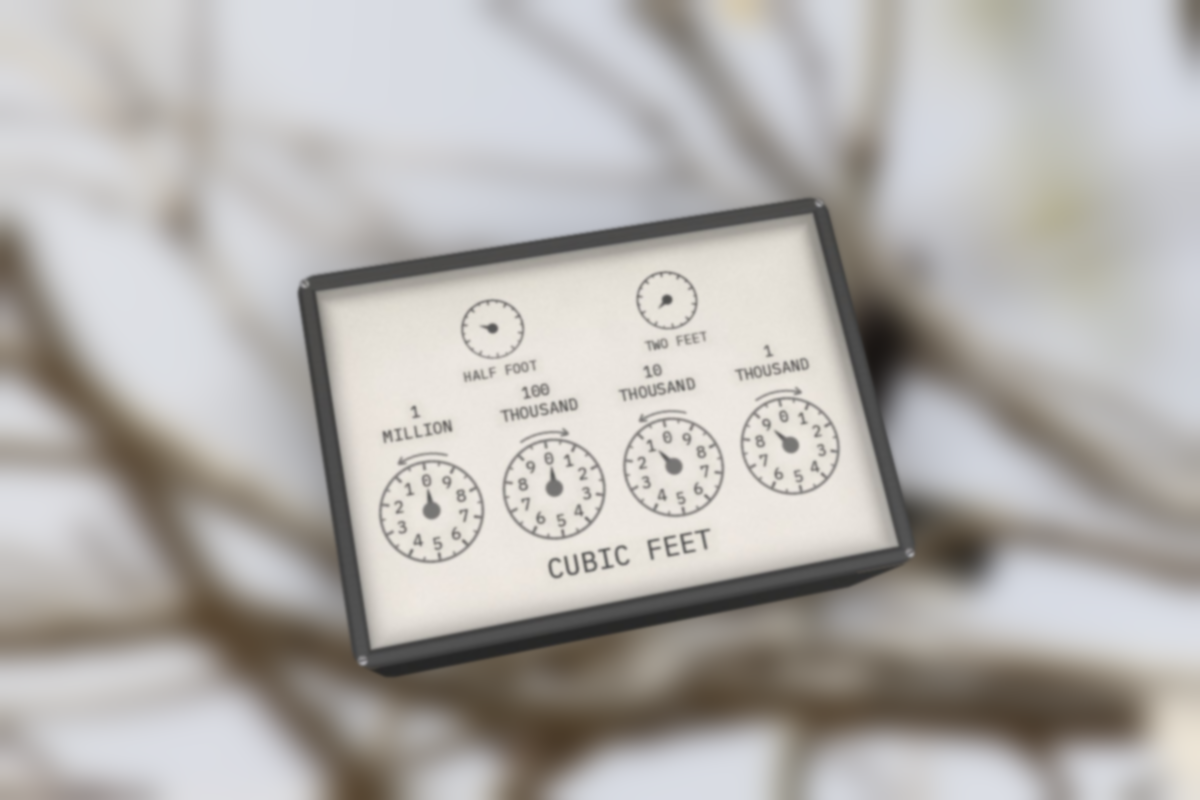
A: 900; ft³
